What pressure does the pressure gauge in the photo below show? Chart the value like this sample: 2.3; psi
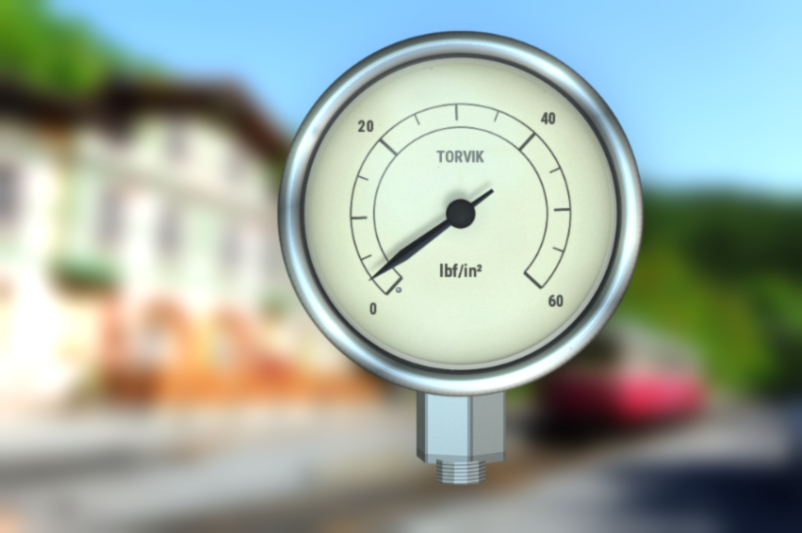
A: 2.5; psi
